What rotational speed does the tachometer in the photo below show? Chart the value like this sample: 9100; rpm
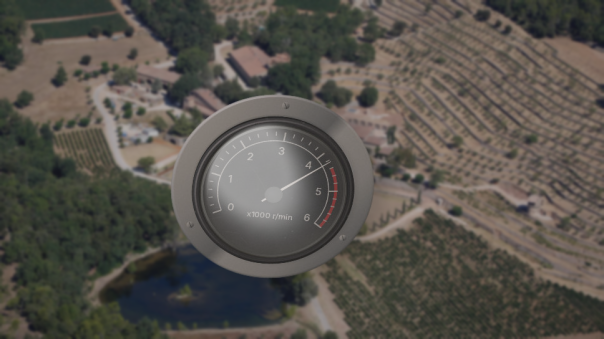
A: 4200; rpm
